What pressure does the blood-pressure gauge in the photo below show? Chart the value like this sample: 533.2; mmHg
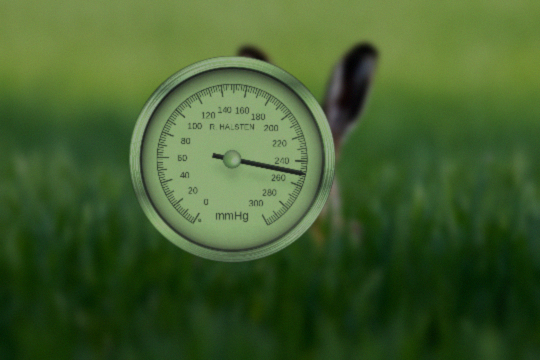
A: 250; mmHg
